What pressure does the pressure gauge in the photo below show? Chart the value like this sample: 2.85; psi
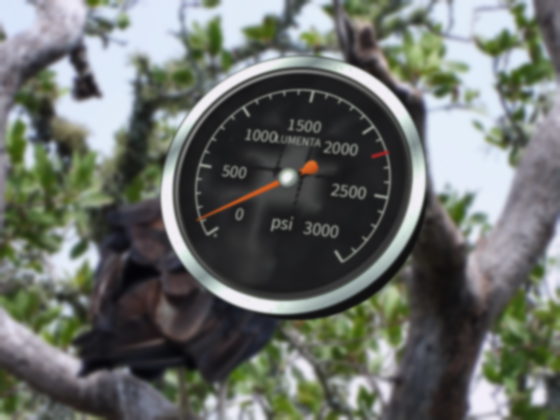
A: 100; psi
